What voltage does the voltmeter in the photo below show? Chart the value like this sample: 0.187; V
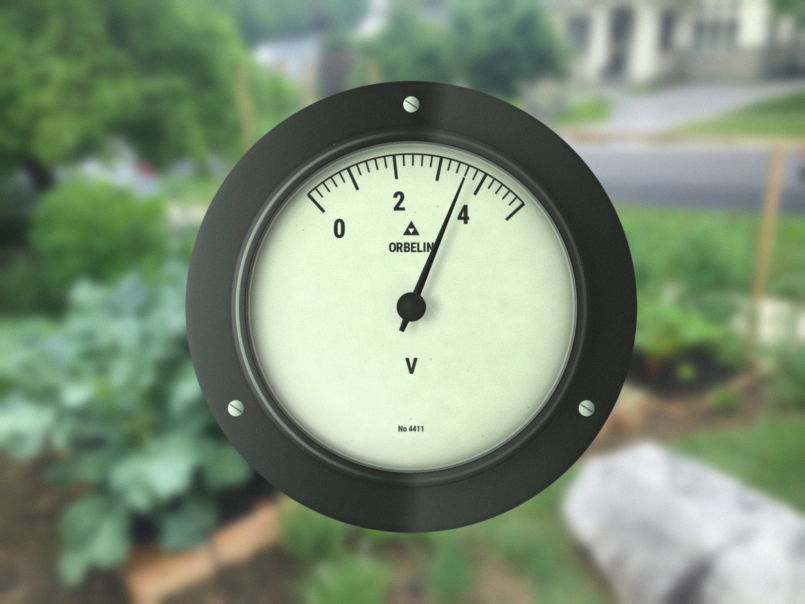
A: 3.6; V
